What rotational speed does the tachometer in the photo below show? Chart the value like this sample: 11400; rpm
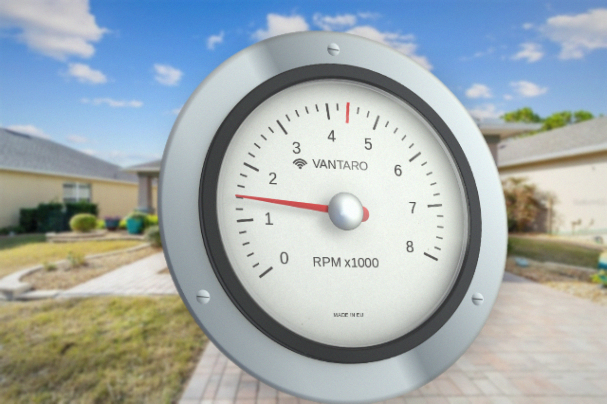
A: 1400; rpm
